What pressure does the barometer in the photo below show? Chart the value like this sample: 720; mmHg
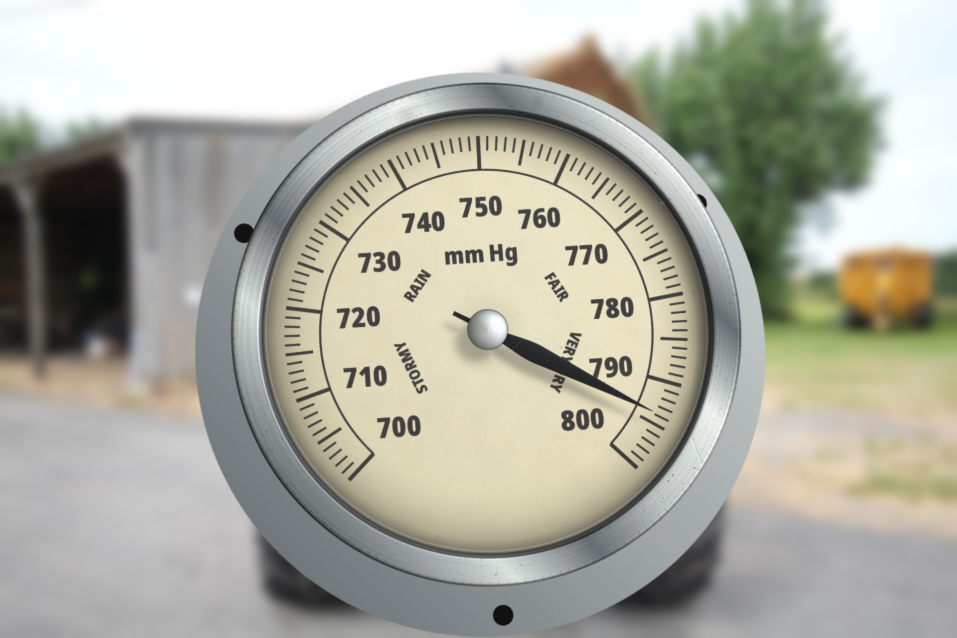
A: 794; mmHg
